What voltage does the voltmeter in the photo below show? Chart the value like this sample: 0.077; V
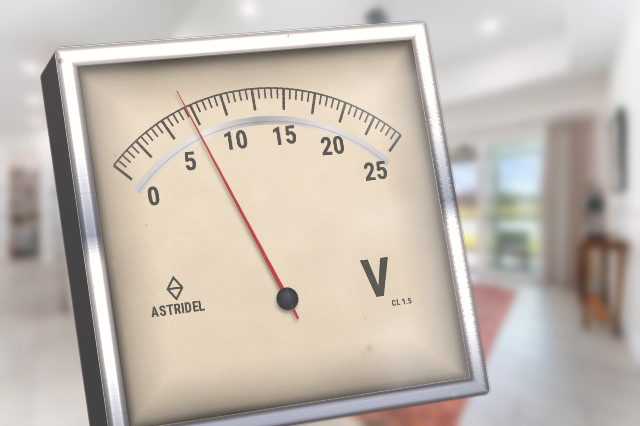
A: 7; V
